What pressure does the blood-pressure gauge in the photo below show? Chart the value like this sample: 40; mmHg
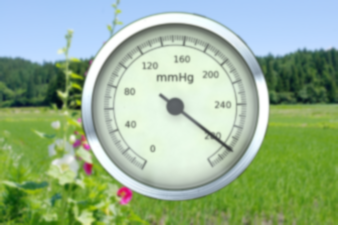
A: 280; mmHg
